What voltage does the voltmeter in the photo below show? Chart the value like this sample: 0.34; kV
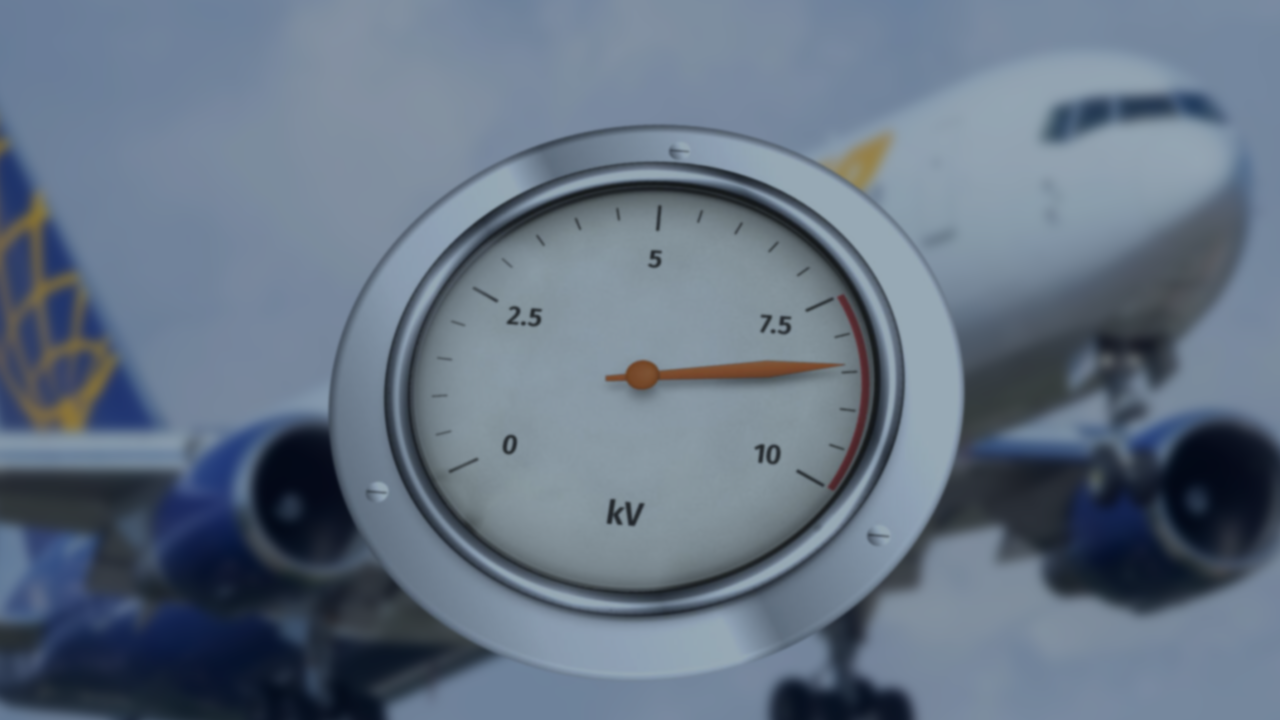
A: 8.5; kV
